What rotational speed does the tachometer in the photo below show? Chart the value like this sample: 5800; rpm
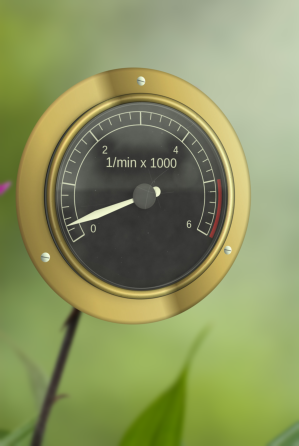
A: 300; rpm
